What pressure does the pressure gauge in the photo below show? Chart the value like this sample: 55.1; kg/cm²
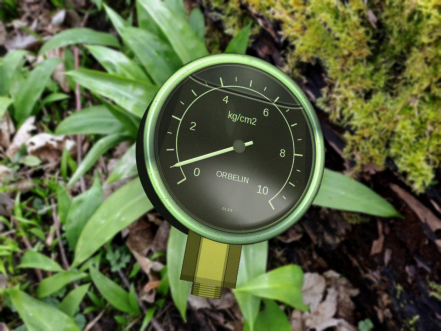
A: 0.5; kg/cm²
